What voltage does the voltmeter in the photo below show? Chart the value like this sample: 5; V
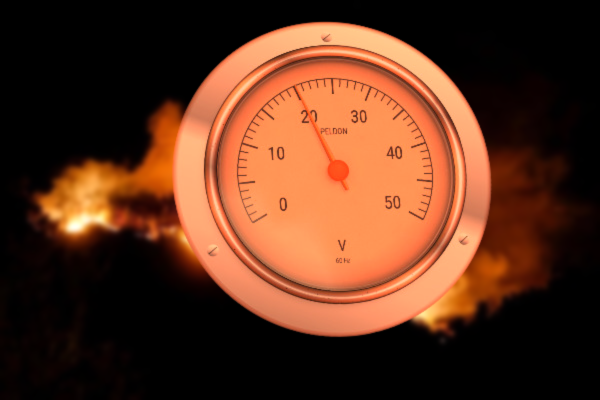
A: 20; V
